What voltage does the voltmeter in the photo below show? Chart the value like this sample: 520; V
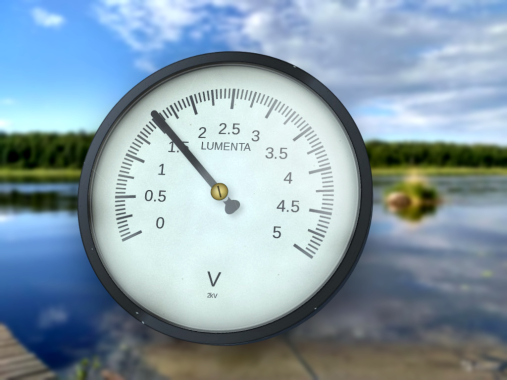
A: 1.55; V
